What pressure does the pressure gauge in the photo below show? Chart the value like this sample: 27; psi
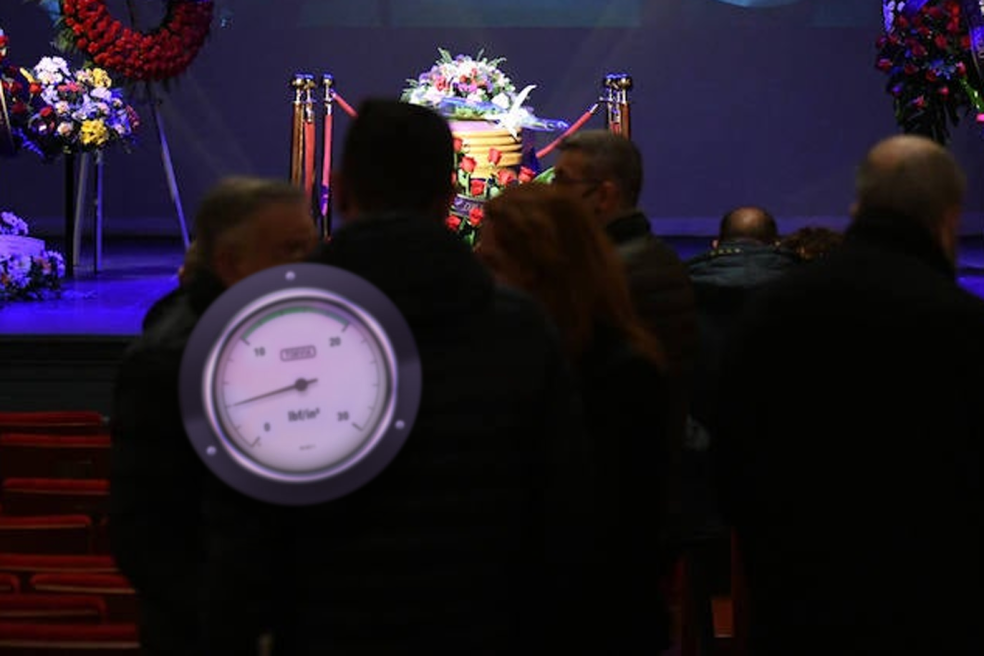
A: 4; psi
